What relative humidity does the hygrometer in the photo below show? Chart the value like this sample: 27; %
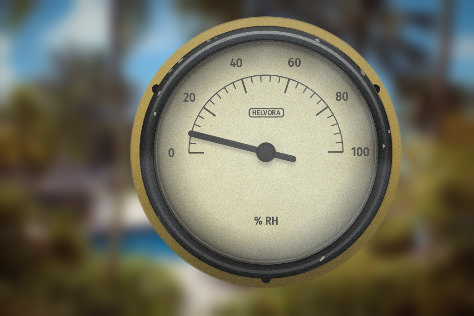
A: 8; %
